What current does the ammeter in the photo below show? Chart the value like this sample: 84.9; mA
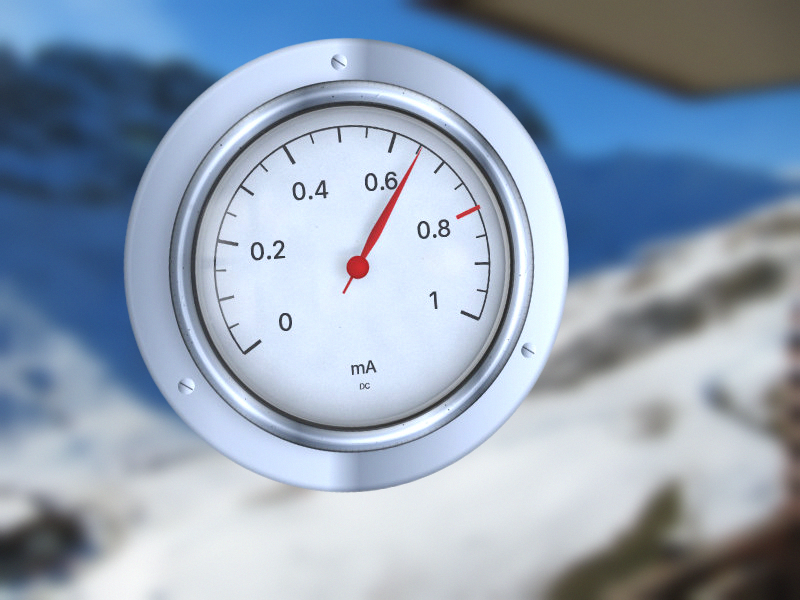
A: 0.65; mA
